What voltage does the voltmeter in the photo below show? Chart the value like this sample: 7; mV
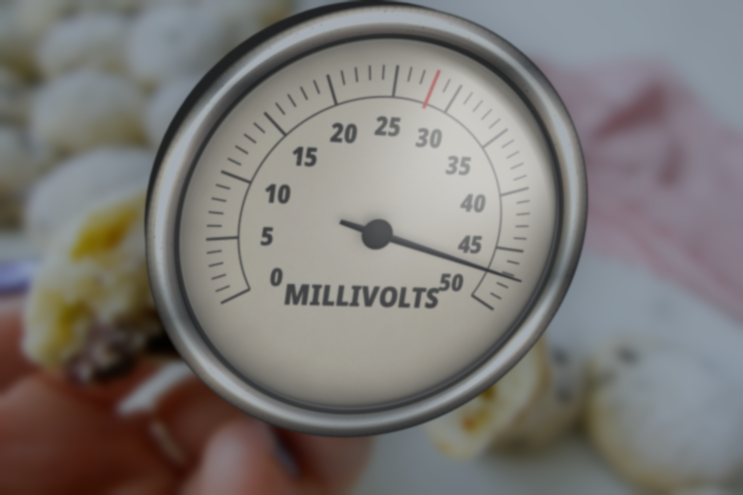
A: 47; mV
